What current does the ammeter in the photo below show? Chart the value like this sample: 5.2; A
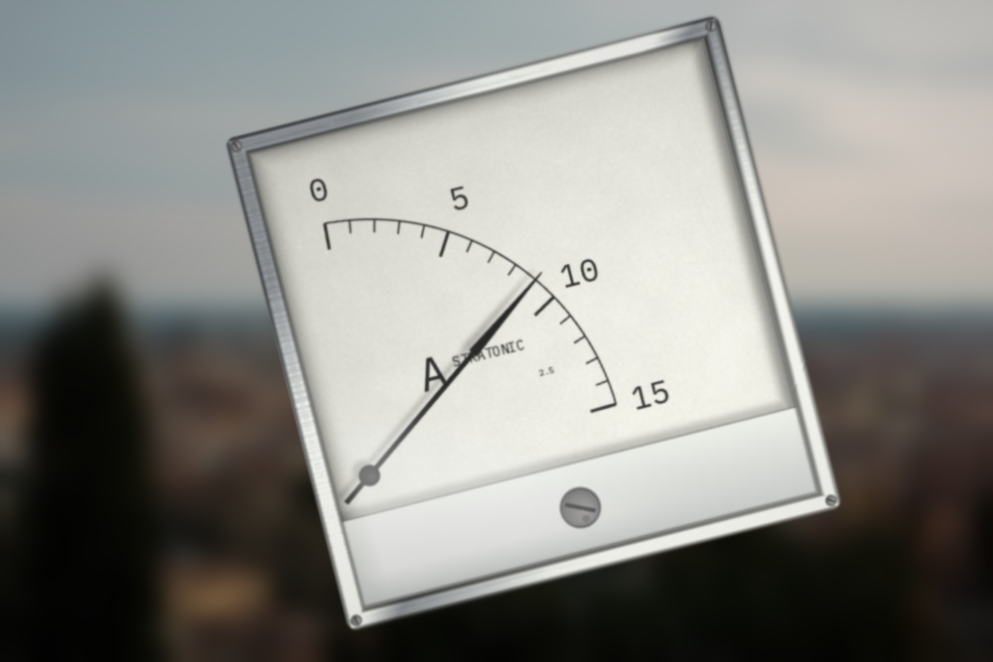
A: 9; A
